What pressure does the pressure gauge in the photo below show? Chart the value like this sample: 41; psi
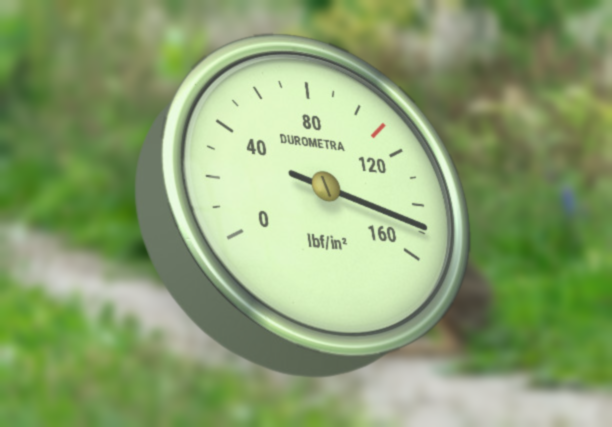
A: 150; psi
